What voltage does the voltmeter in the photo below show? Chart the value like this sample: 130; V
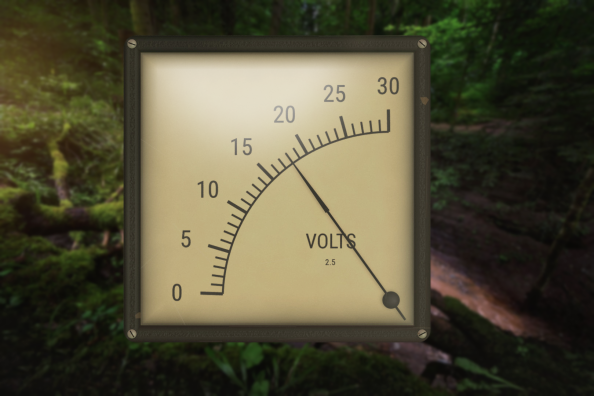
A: 18; V
